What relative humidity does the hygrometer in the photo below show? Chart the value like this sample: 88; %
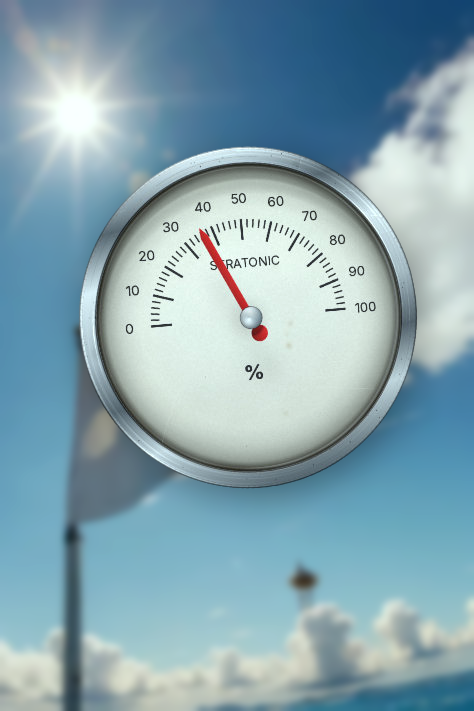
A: 36; %
